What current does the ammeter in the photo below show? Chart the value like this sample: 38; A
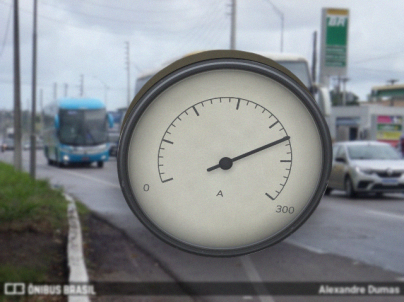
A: 220; A
